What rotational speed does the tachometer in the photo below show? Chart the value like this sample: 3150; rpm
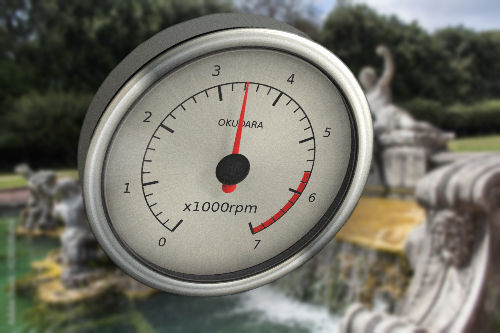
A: 3400; rpm
